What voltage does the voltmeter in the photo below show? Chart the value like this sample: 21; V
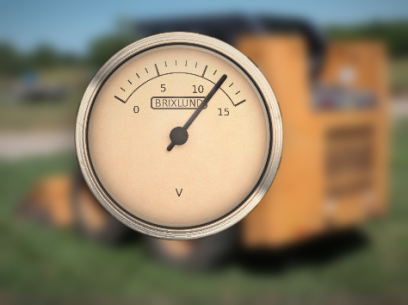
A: 12; V
